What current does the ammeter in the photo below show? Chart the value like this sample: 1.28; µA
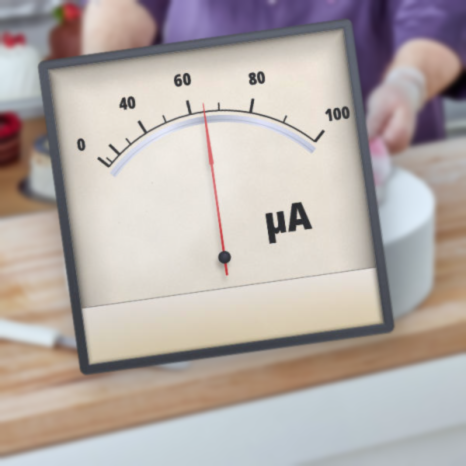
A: 65; µA
